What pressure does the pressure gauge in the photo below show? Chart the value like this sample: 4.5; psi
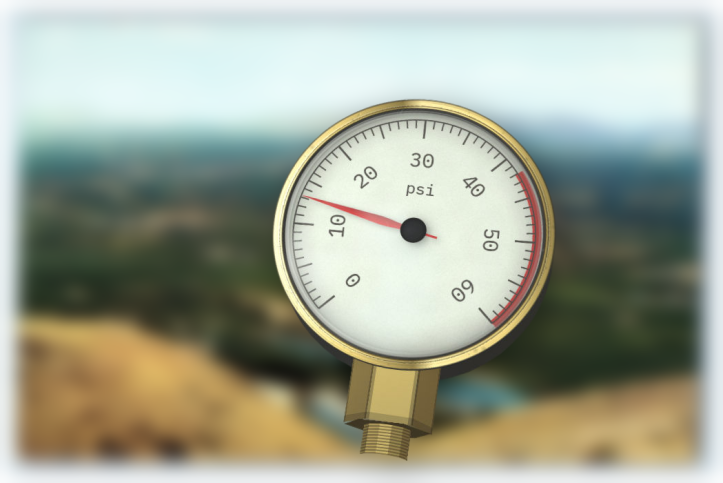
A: 13; psi
